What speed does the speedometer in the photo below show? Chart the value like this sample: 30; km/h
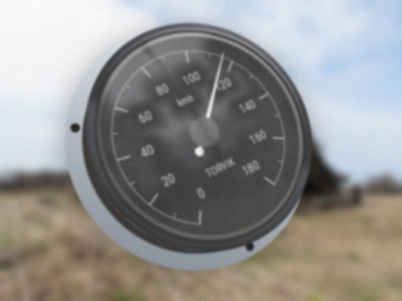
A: 115; km/h
